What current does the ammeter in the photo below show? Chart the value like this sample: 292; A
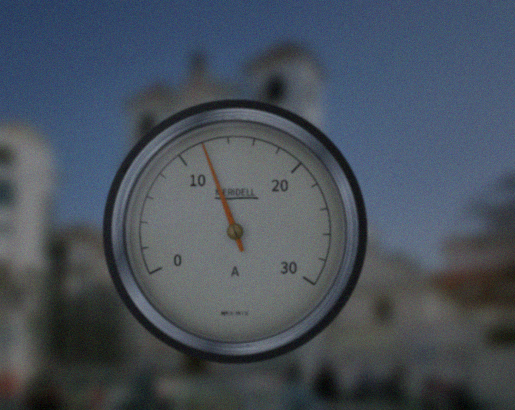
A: 12; A
